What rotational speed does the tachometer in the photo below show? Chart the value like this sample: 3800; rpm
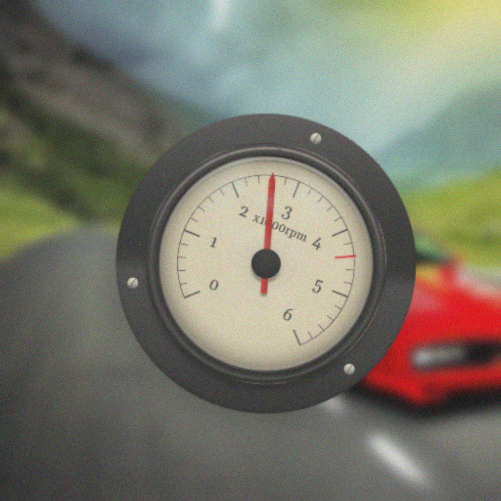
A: 2600; rpm
